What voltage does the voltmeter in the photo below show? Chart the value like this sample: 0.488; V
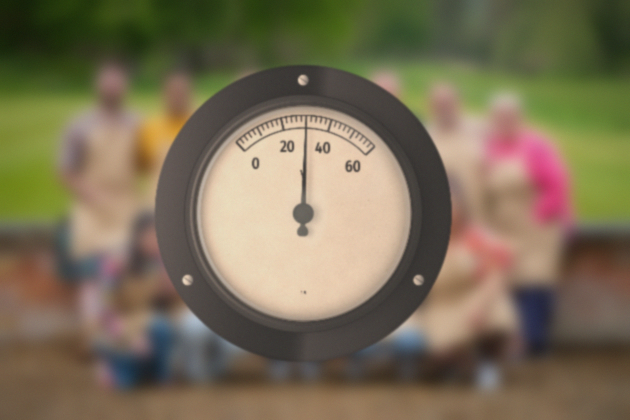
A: 30; V
